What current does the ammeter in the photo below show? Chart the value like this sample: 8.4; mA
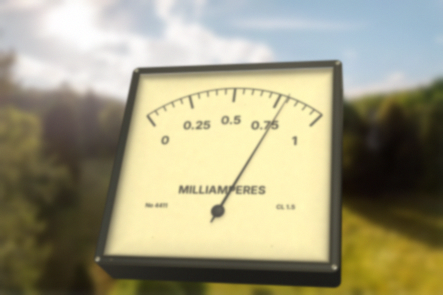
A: 0.8; mA
